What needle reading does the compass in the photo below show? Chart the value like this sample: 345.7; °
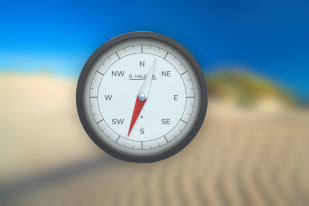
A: 200; °
